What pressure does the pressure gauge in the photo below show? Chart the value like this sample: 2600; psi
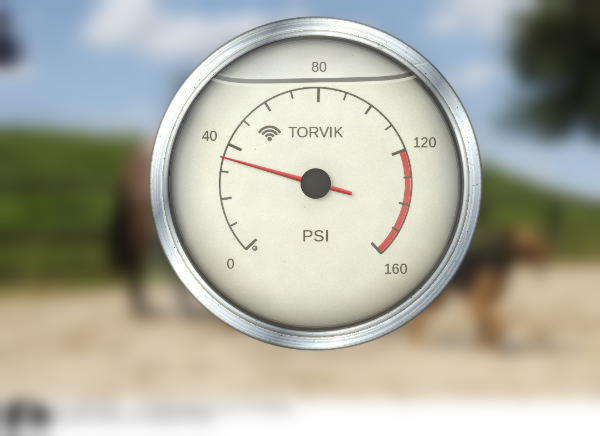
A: 35; psi
